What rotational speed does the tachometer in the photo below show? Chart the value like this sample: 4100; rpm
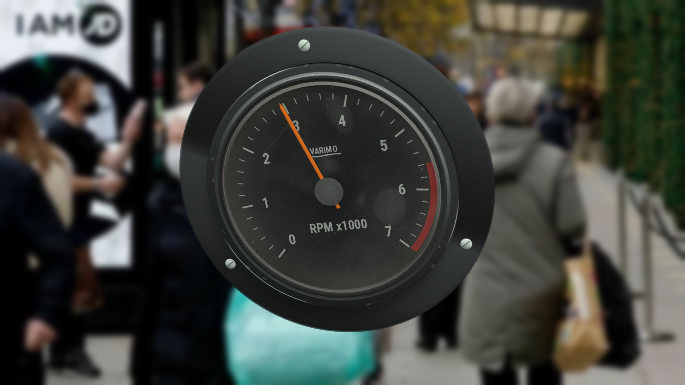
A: 3000; rpm
